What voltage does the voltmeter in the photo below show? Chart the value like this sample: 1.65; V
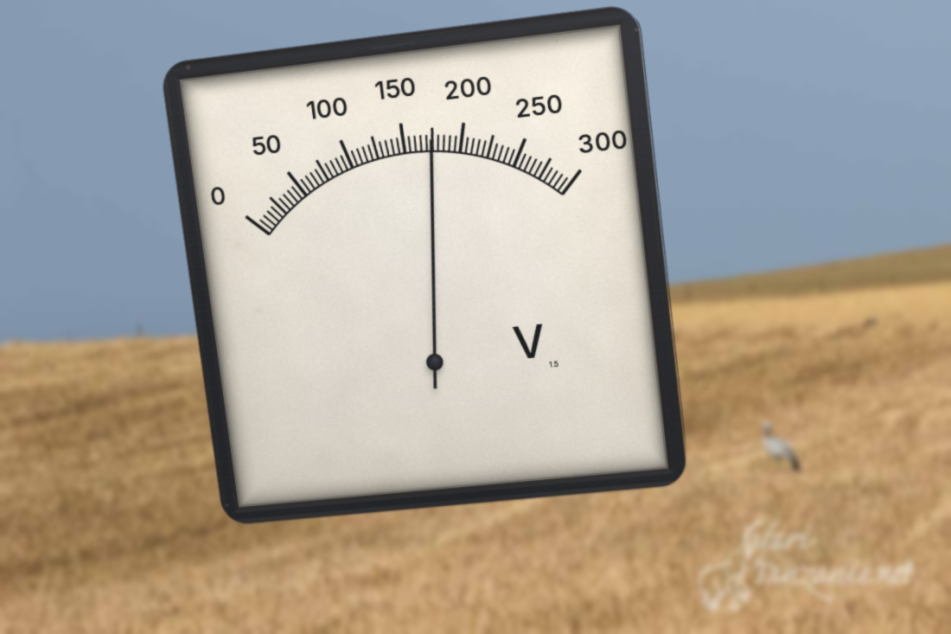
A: 175; V
